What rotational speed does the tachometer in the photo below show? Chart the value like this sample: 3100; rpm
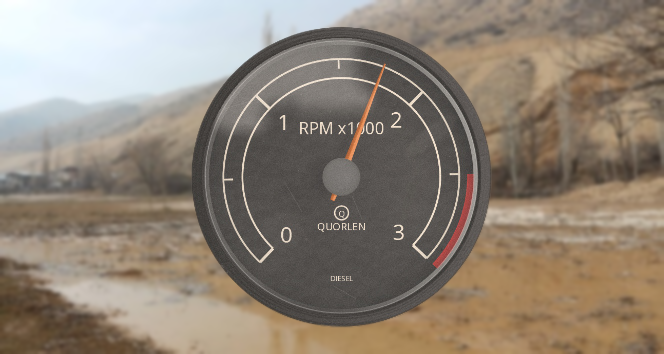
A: 1750; rpm
